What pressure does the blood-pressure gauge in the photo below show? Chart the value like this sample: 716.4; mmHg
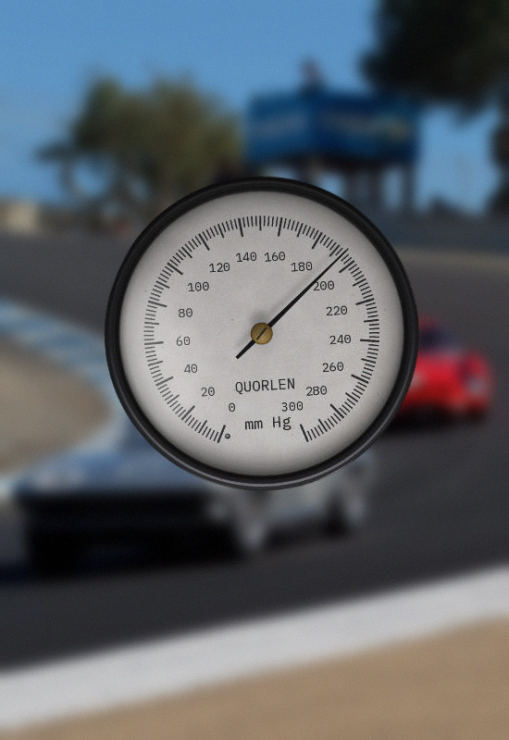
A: 194; mmHg
